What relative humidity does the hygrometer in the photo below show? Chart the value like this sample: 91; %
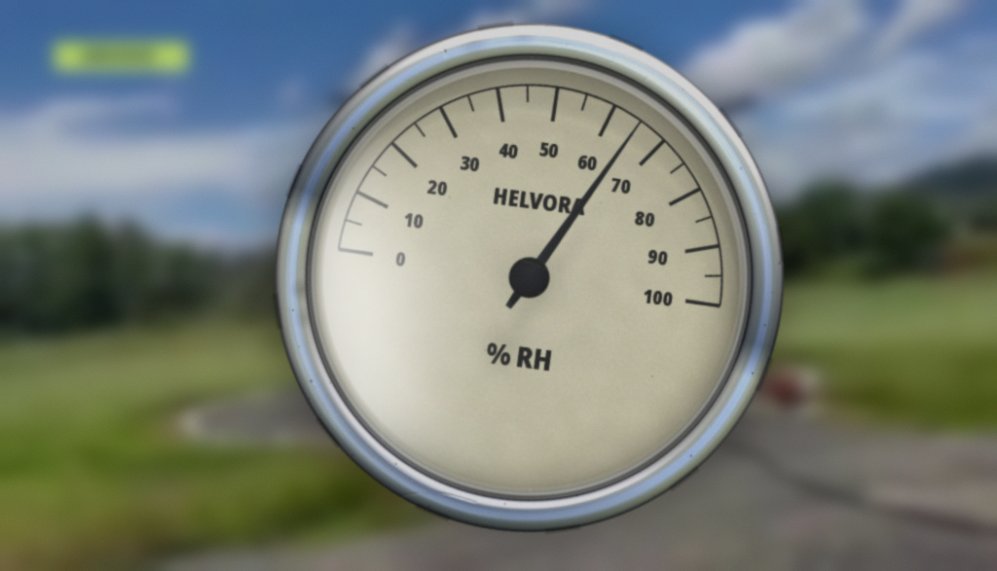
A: 65; %
